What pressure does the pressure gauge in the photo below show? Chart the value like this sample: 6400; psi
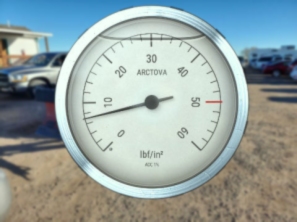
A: 7; psi
